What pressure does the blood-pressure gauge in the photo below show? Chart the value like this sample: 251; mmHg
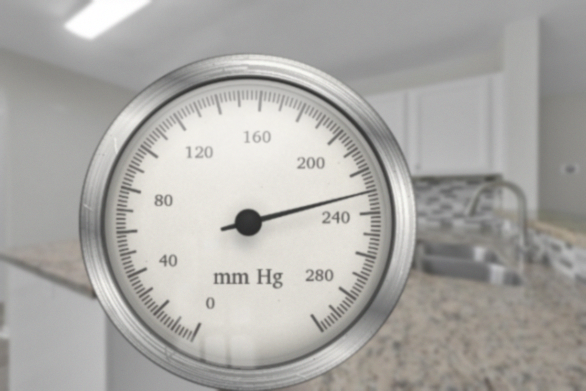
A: 230; mmHg
